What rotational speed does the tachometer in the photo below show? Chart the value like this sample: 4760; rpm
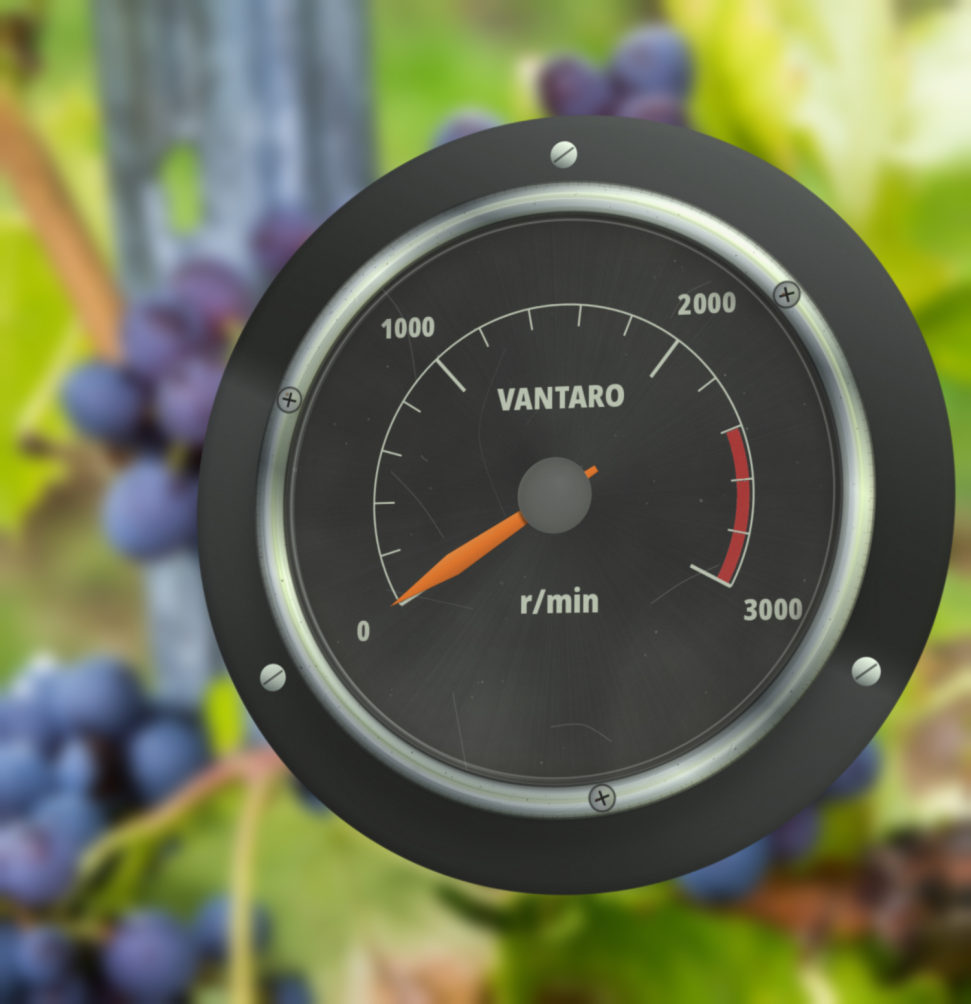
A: 0; rpm
